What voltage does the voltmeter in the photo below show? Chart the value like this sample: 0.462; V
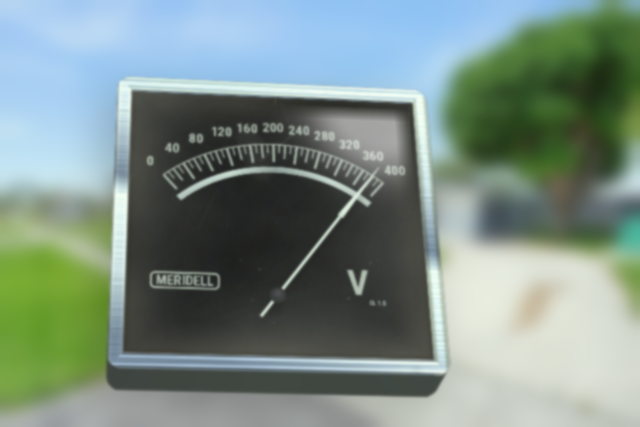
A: 380; V
